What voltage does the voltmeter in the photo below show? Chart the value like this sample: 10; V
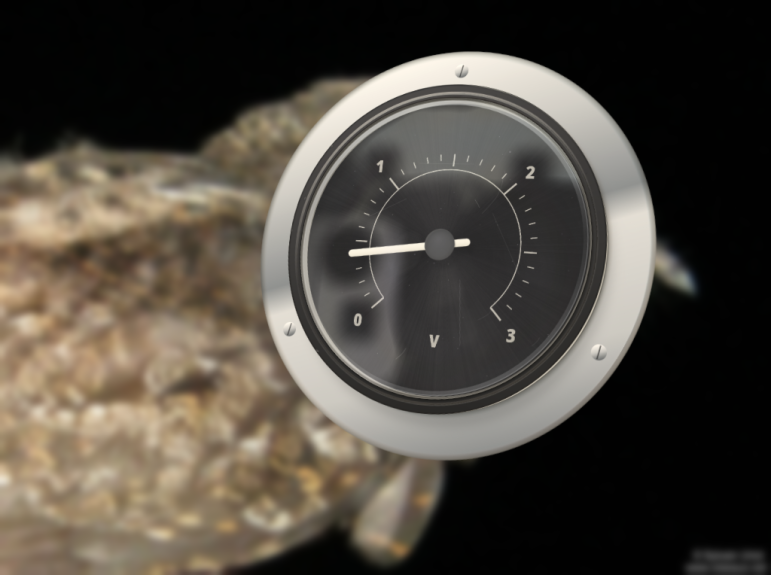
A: 0.4; V
